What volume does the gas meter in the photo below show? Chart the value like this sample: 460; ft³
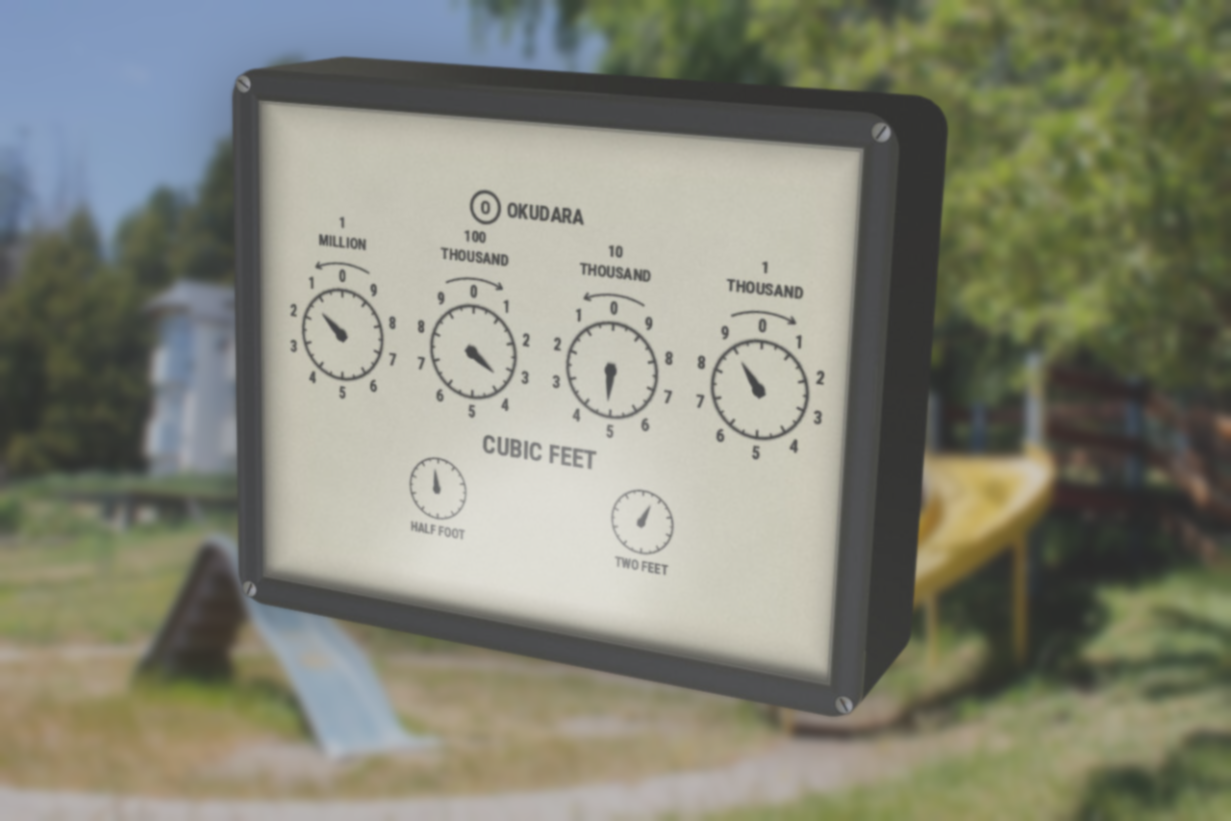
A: 134900; ft³
